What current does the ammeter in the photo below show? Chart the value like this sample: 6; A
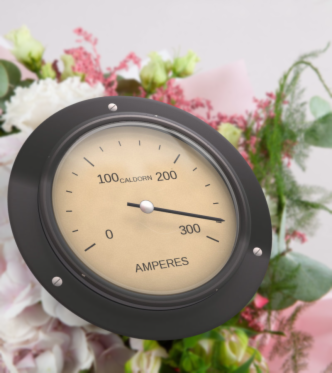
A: 280; A
